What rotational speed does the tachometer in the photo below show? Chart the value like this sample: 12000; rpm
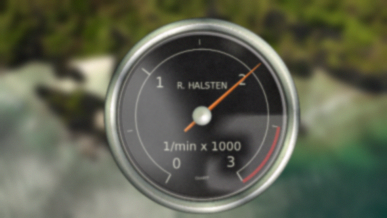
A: 2000; rpm
